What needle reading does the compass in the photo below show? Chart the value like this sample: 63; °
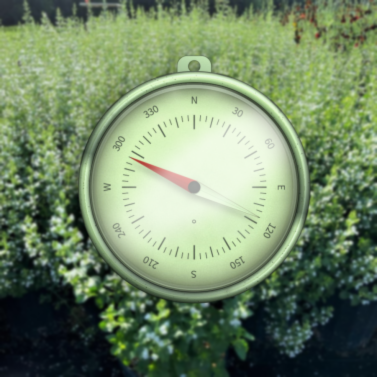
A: 295; °
